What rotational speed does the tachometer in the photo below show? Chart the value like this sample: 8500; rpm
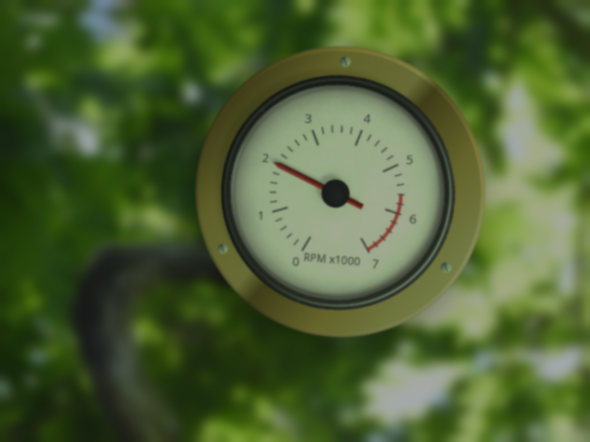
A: 2000; rpm
